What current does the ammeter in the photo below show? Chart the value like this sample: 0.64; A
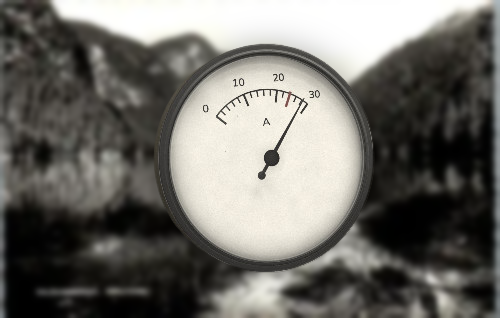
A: 28; A
